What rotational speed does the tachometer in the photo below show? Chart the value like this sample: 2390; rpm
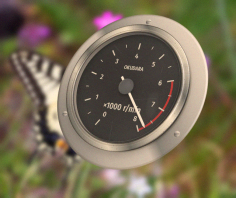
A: 7750; rpm
